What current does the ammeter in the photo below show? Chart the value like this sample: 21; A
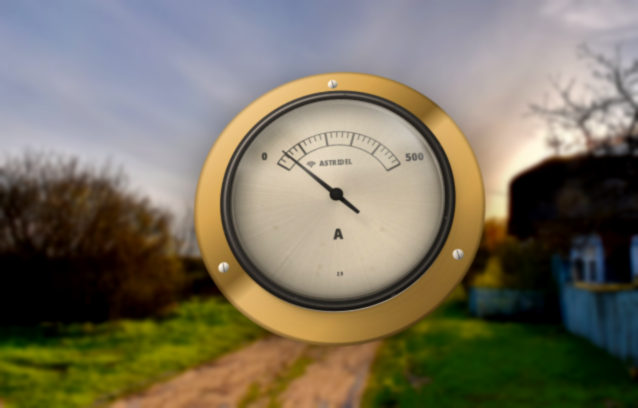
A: 40; A
